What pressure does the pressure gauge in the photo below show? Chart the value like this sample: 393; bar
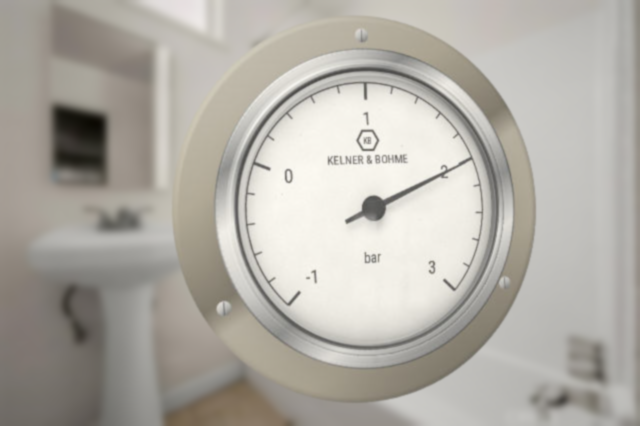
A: 2; bar
